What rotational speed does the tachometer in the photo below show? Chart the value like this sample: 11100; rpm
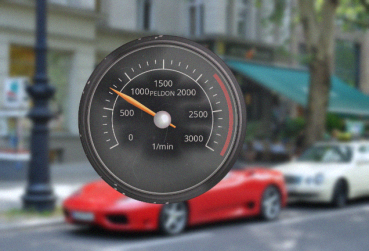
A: 750; rpm
